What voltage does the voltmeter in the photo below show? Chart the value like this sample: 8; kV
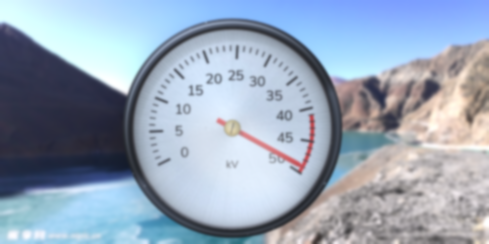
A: 49; kV
